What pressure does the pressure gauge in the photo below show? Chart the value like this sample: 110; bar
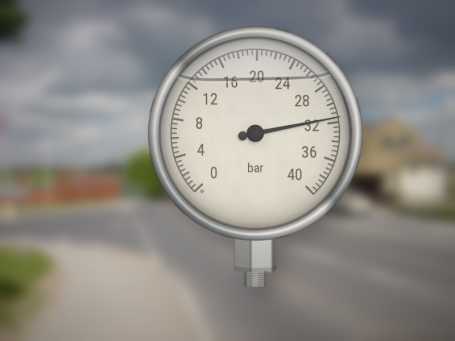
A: 31.5; bar
